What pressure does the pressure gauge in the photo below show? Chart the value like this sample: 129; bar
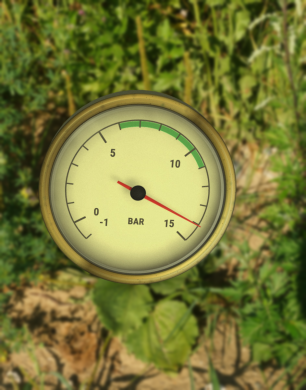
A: 14; bar
